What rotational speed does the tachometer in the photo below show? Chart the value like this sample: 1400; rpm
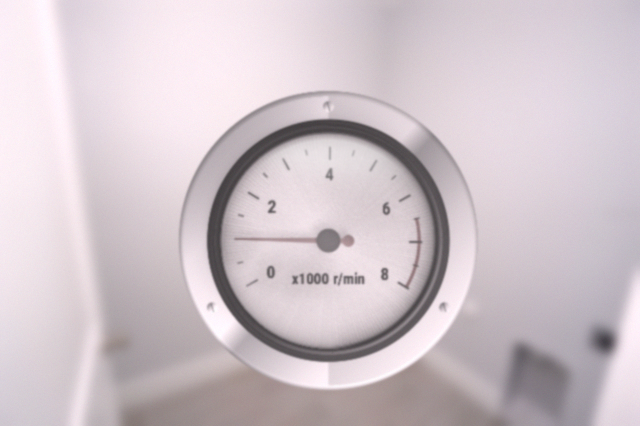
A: 1000; rpm
